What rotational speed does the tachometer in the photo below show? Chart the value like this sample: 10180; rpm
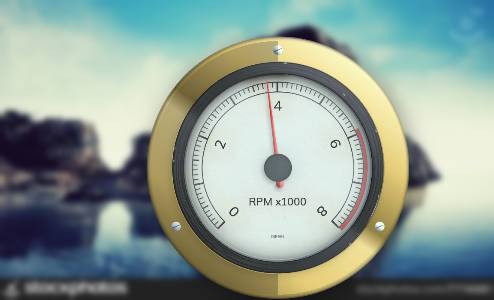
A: 3800; rpm
